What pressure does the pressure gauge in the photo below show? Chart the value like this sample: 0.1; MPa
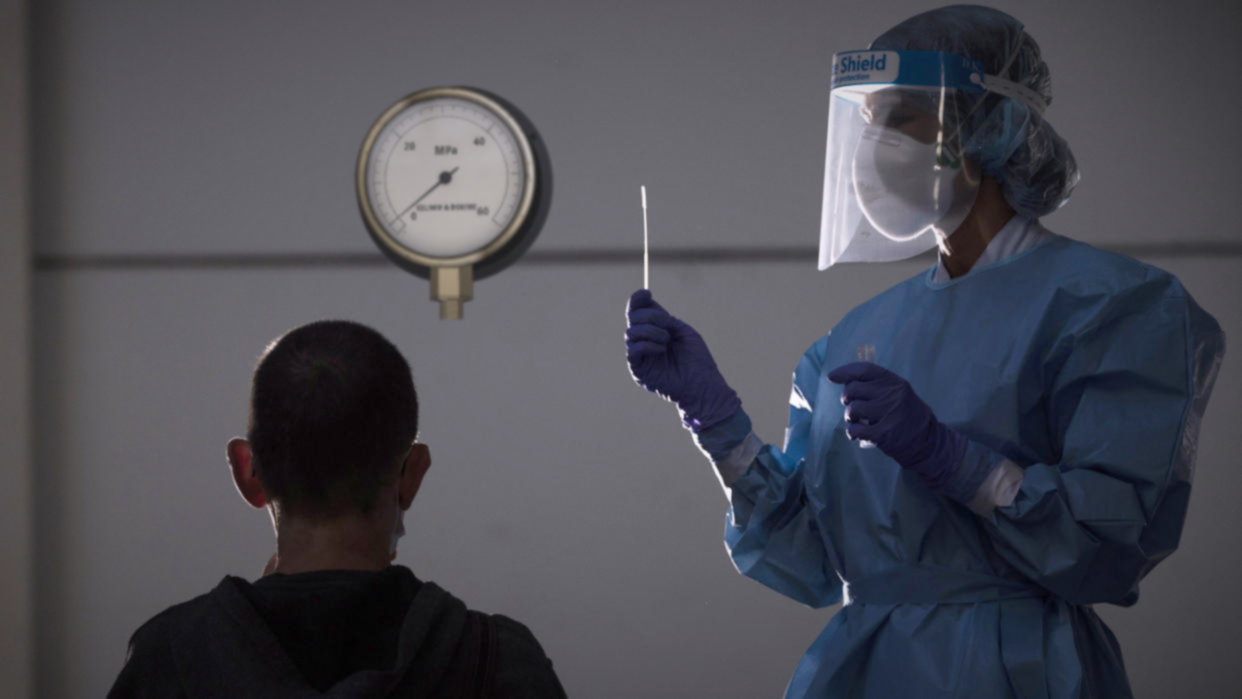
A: 2; MPa
